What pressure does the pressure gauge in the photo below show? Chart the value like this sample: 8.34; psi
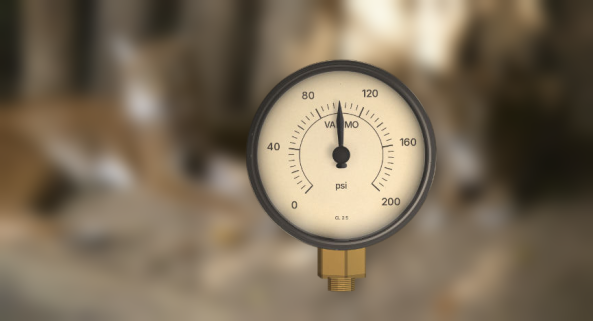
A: 100; psi
